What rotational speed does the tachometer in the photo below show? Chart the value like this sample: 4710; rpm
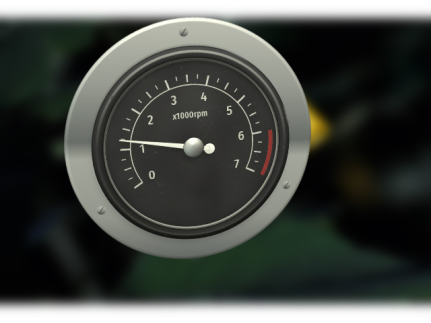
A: 1250; rpm
